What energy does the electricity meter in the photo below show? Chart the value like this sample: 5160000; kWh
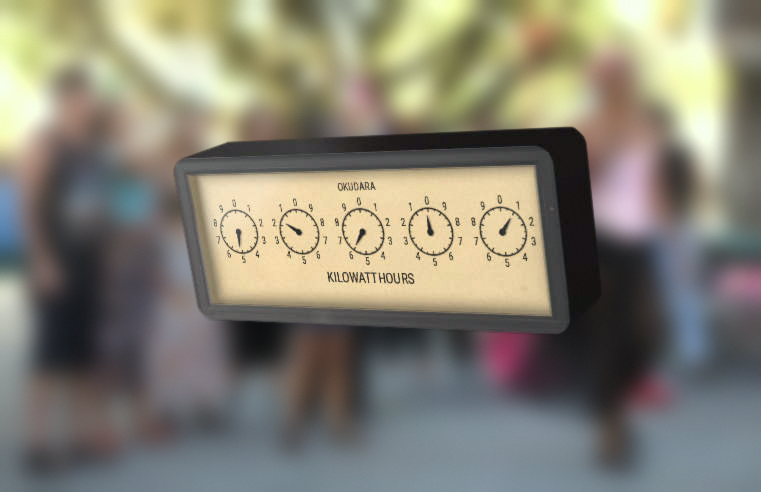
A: 51601; kWh
